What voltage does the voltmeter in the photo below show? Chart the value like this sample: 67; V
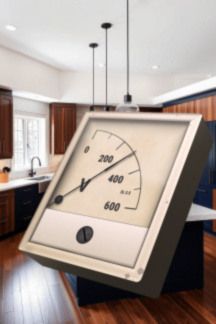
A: 300; V
